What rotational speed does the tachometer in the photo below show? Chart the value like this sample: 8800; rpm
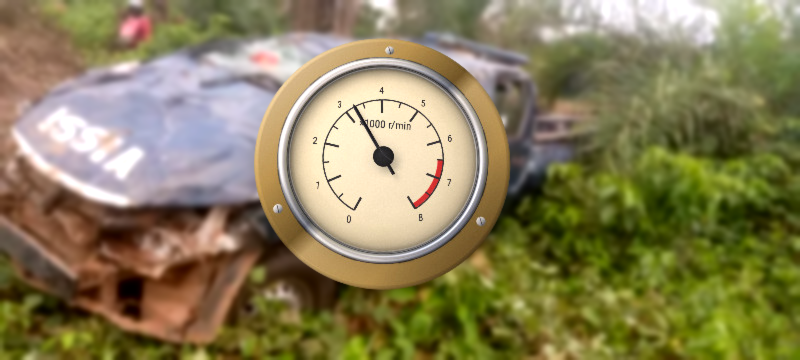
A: 3250; rpm
